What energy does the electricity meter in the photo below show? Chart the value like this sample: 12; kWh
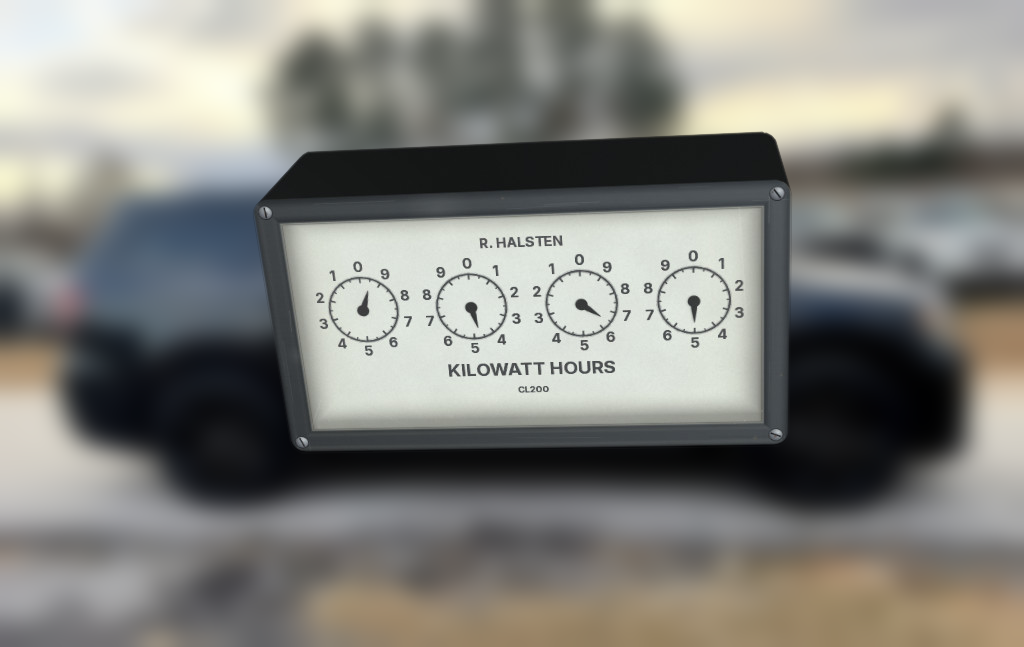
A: 9465; kWh
